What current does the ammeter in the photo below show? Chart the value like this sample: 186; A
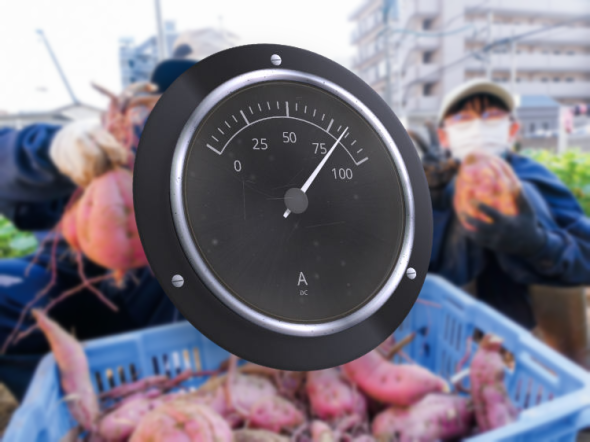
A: 82.5; A
